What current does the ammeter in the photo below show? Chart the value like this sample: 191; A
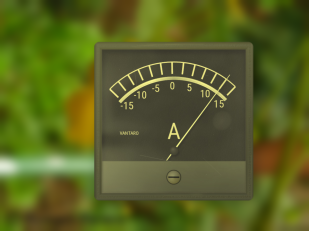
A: 12.5; A
